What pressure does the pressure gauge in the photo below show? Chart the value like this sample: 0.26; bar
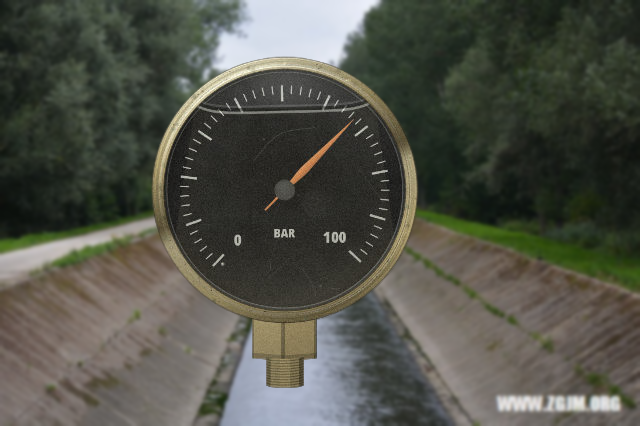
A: 67; bar
